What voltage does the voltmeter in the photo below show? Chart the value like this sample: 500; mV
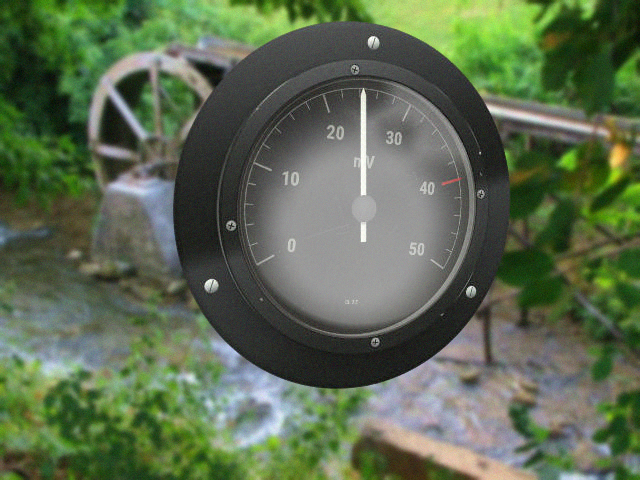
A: 24; mV
